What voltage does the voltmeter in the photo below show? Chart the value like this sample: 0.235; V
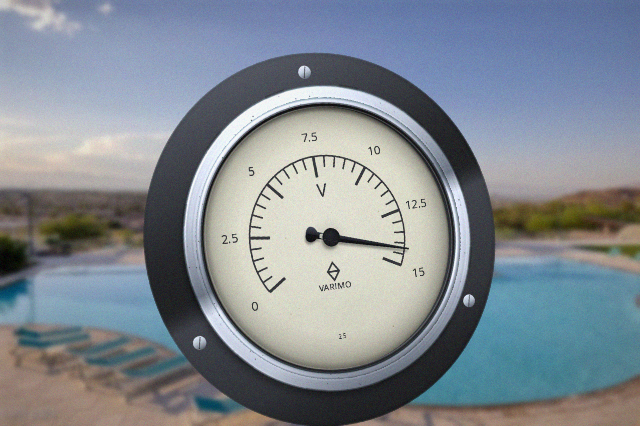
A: 14.25; V
